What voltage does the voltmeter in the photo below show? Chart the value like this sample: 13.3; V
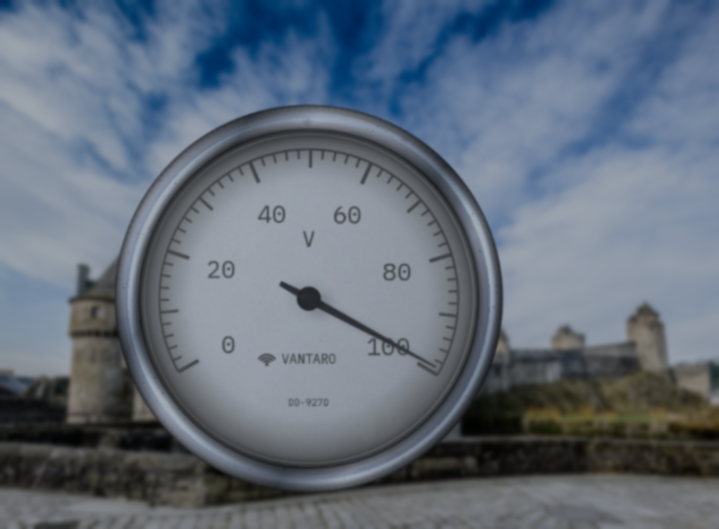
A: 99; V
